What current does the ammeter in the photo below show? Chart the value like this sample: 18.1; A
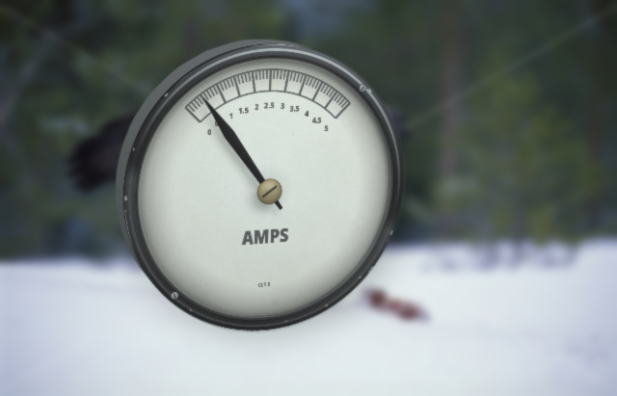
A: 0.5; A
